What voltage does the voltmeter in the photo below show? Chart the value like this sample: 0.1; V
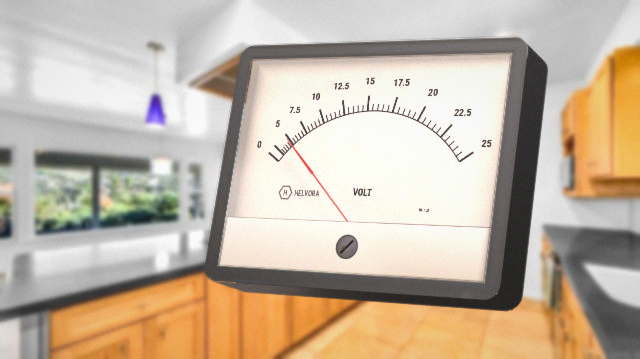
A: 5; V
